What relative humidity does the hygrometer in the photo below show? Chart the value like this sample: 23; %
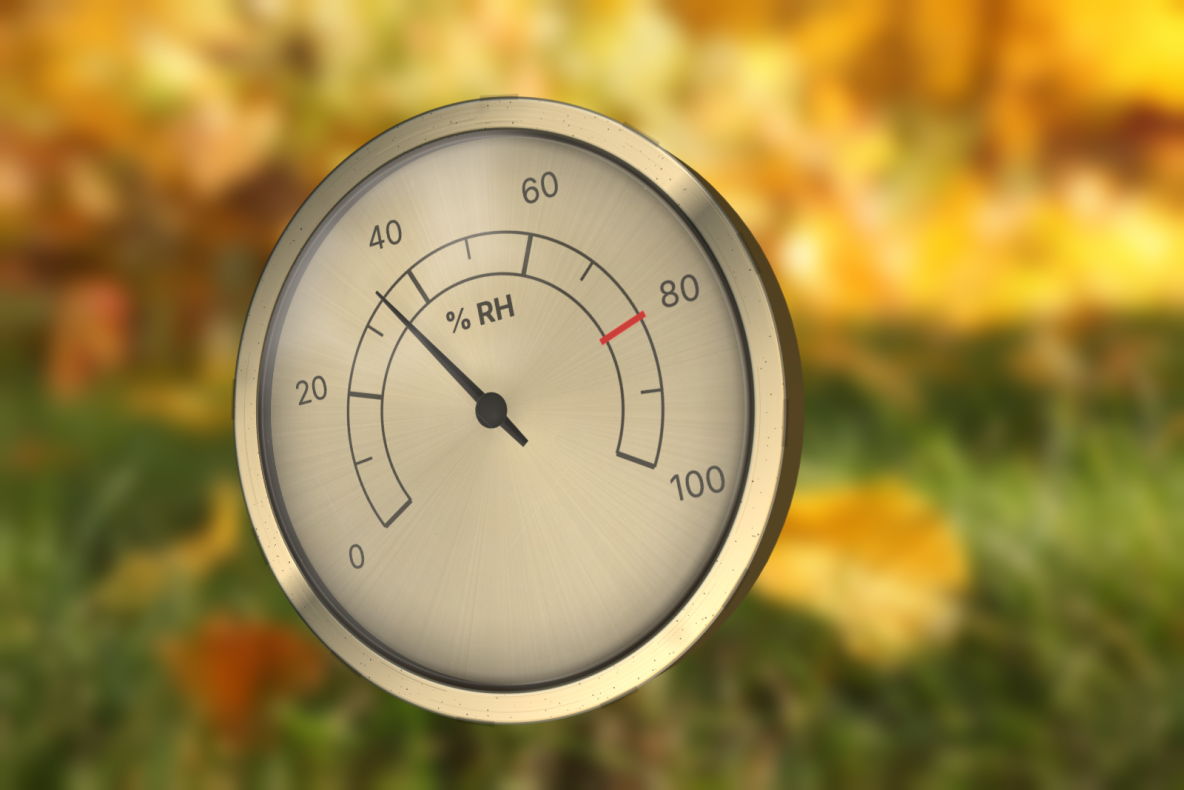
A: 35; %
